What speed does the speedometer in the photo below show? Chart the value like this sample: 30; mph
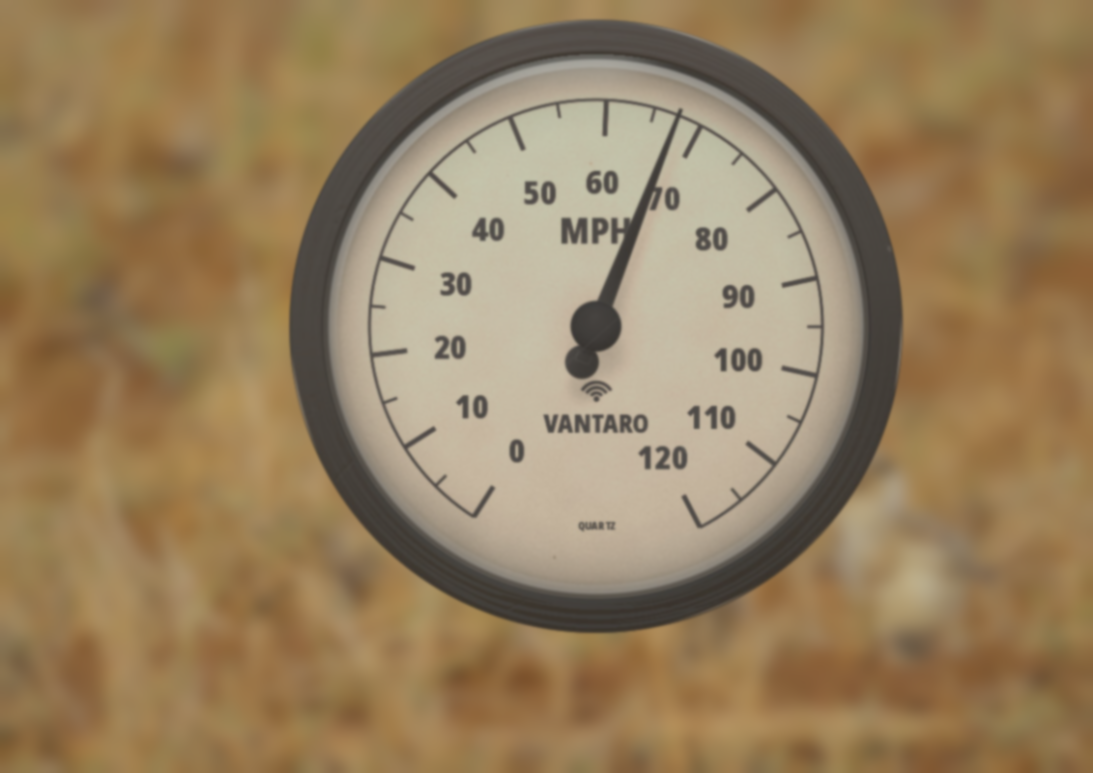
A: 67.5; mph
